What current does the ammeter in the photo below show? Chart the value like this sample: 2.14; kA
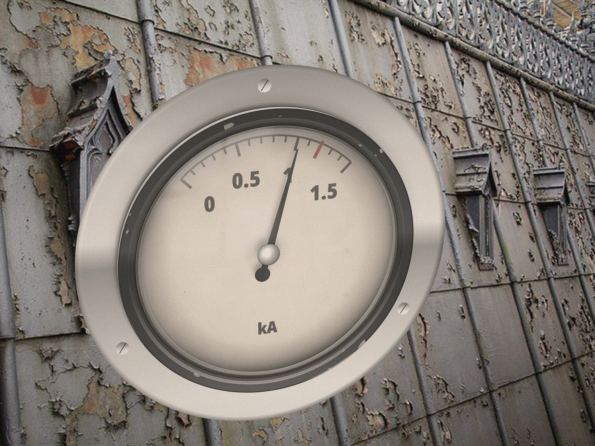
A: 1; kA
